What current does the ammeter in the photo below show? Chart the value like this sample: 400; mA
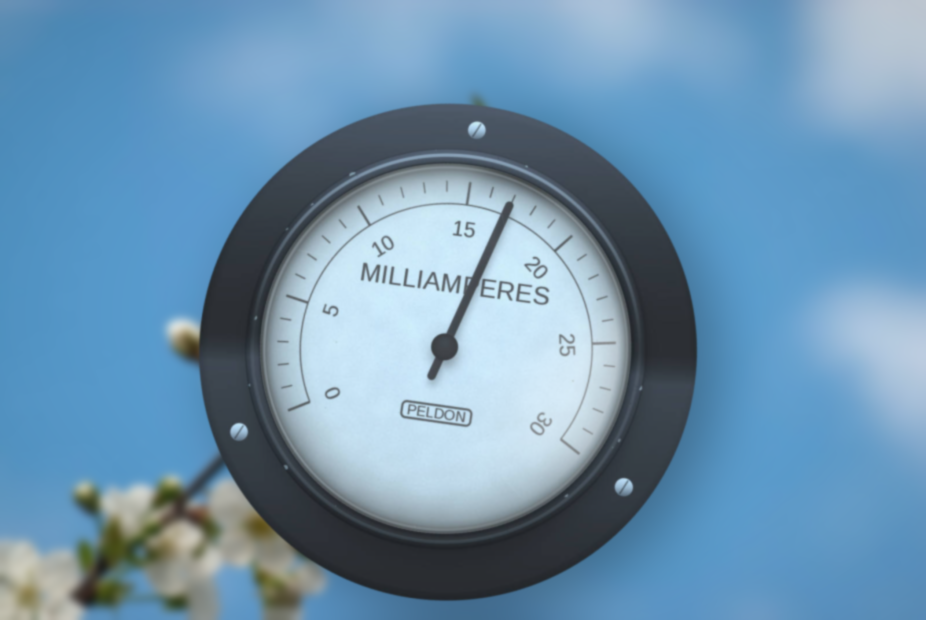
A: 17; mA
